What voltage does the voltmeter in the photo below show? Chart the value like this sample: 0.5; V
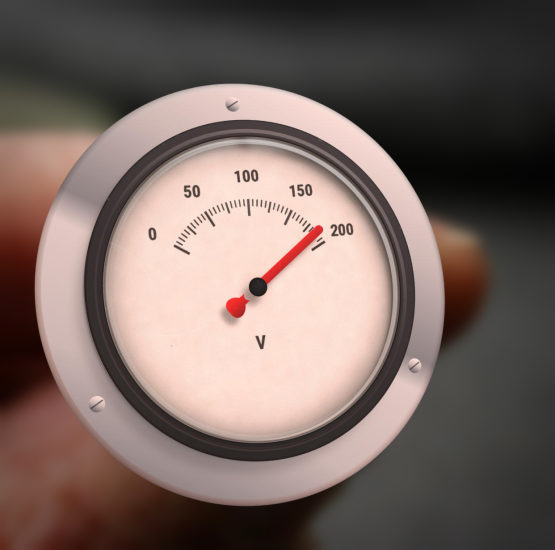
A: 185; V
